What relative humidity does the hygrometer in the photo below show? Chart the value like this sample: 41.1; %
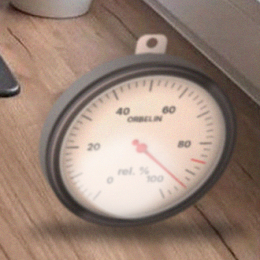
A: 94; %
